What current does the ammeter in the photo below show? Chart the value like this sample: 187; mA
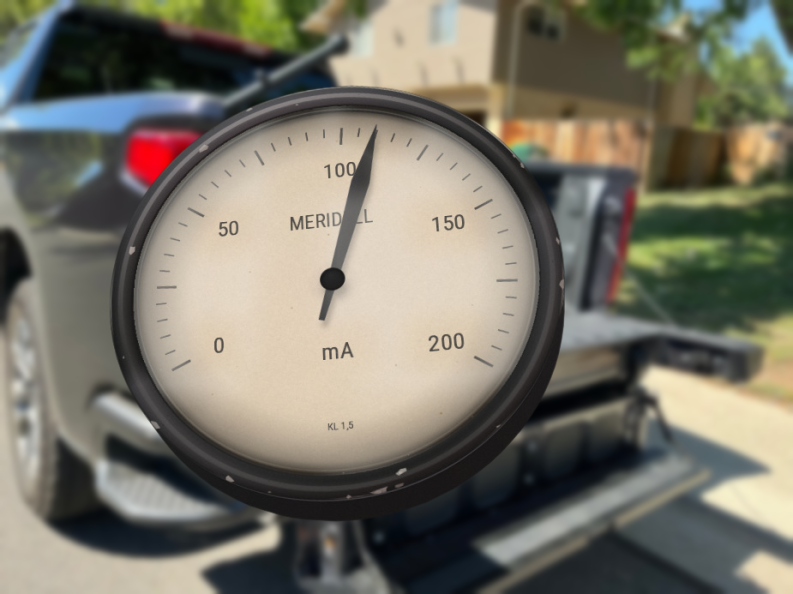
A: 110; mA
